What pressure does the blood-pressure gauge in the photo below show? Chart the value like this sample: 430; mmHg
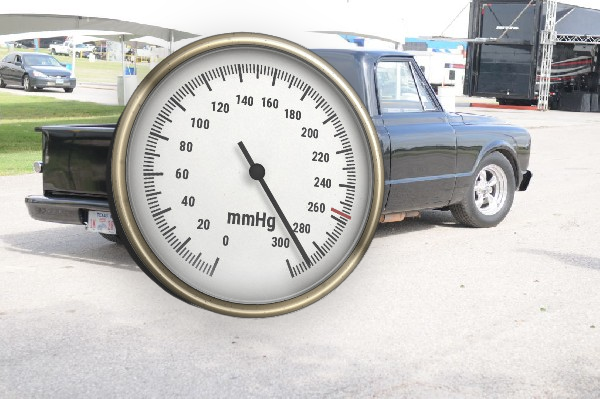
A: 290; mmHg
